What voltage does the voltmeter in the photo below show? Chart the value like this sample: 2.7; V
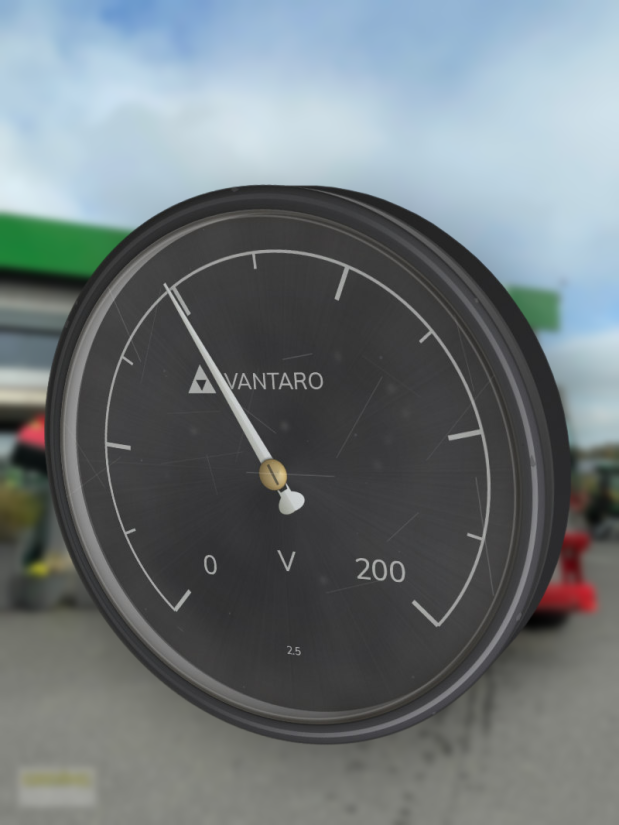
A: 80; V
